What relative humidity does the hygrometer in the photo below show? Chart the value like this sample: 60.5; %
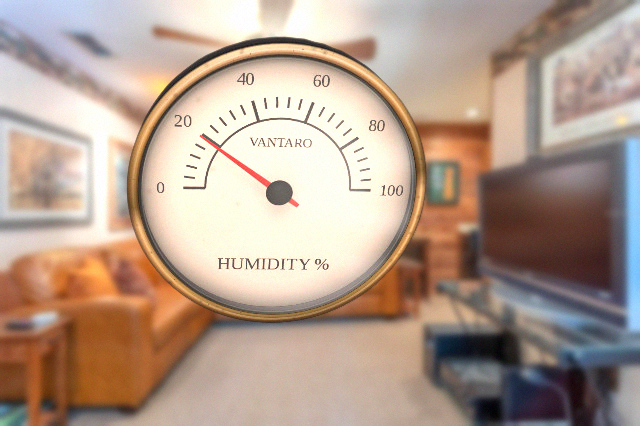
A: 20; %
